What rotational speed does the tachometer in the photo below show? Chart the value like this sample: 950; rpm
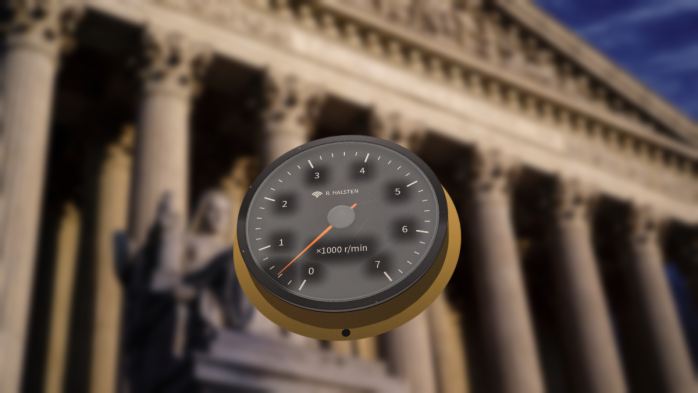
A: 400; rpm
